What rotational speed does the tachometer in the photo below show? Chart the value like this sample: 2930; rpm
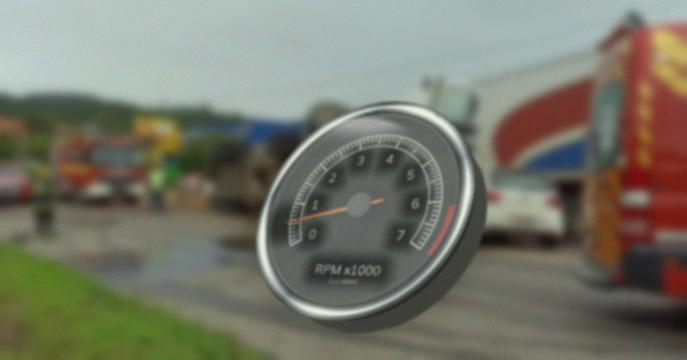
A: 500; rpm
